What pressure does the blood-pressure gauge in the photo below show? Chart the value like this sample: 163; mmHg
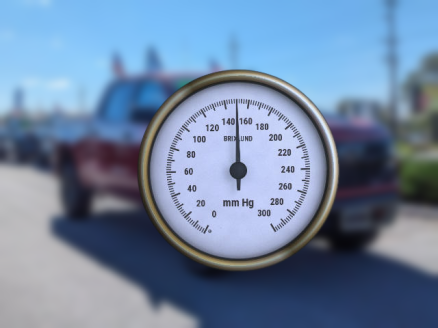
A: 150; mmHg
